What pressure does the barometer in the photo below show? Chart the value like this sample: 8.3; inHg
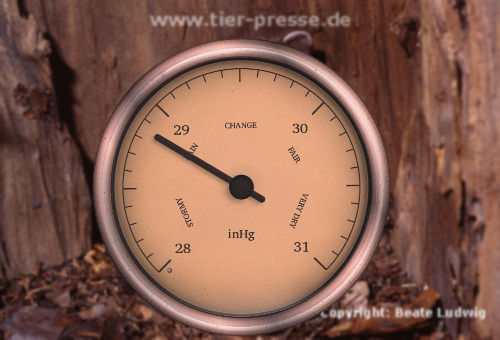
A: 28.85; inHg
